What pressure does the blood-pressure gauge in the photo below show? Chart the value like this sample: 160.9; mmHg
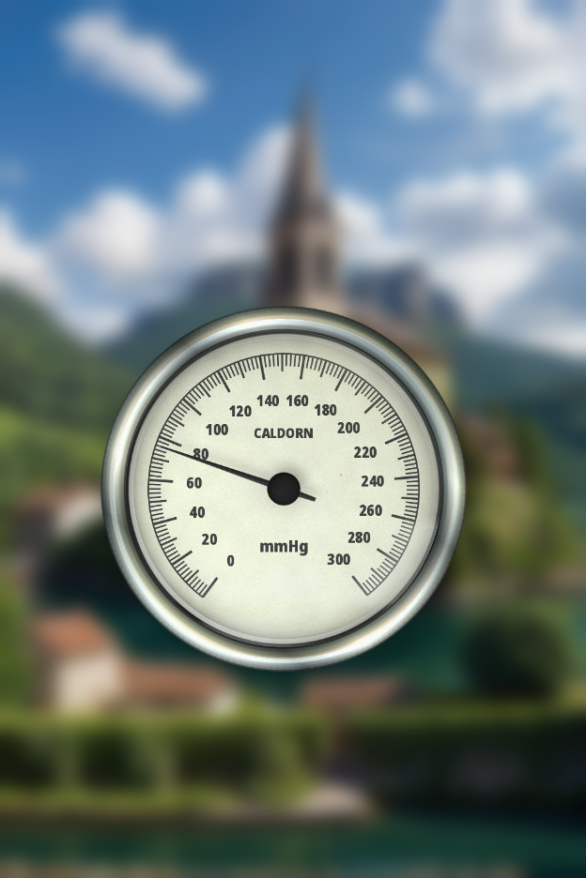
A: 76; mmHg
